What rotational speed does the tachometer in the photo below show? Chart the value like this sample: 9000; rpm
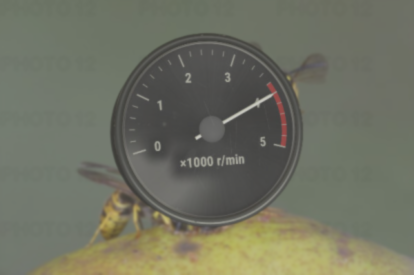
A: 4000; rpm
